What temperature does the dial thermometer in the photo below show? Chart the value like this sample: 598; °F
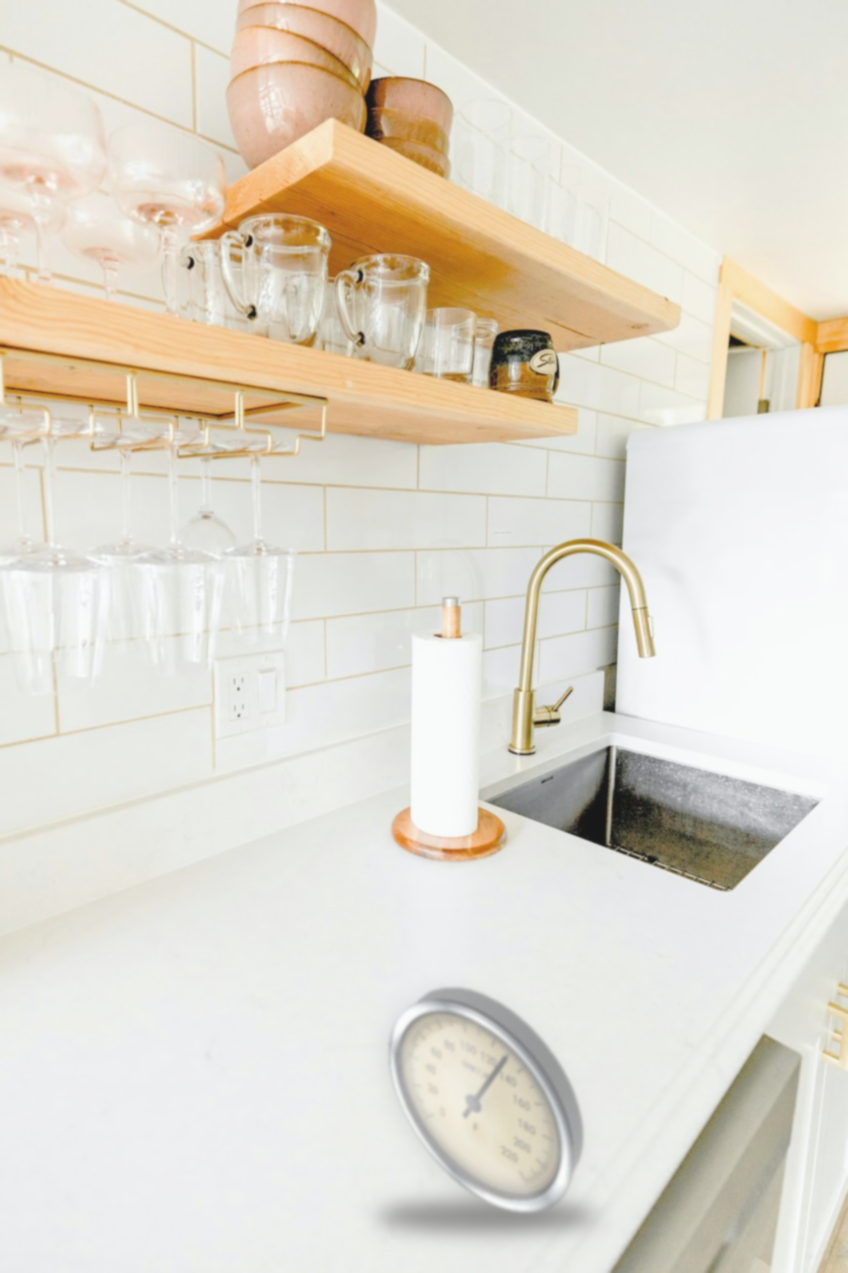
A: 130; °F
